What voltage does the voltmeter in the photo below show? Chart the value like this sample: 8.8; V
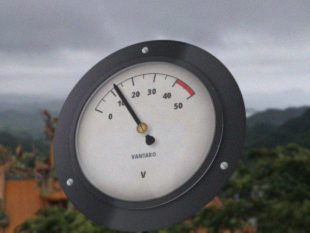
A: 12.5; V
